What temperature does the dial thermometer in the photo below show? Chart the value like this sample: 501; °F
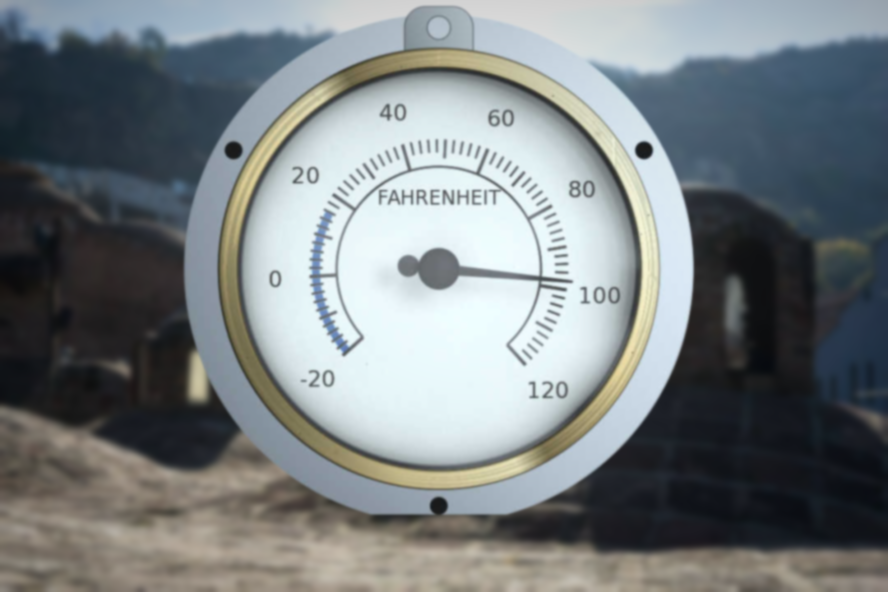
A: 98; °F
